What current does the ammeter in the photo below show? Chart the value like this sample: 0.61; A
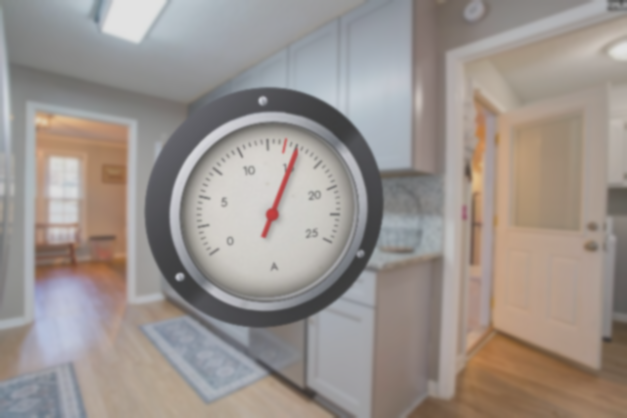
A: 15; A
